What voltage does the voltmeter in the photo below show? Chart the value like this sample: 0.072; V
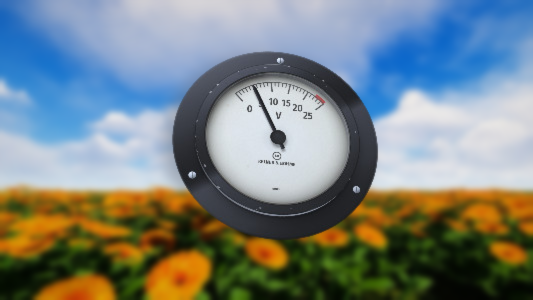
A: 5; V
